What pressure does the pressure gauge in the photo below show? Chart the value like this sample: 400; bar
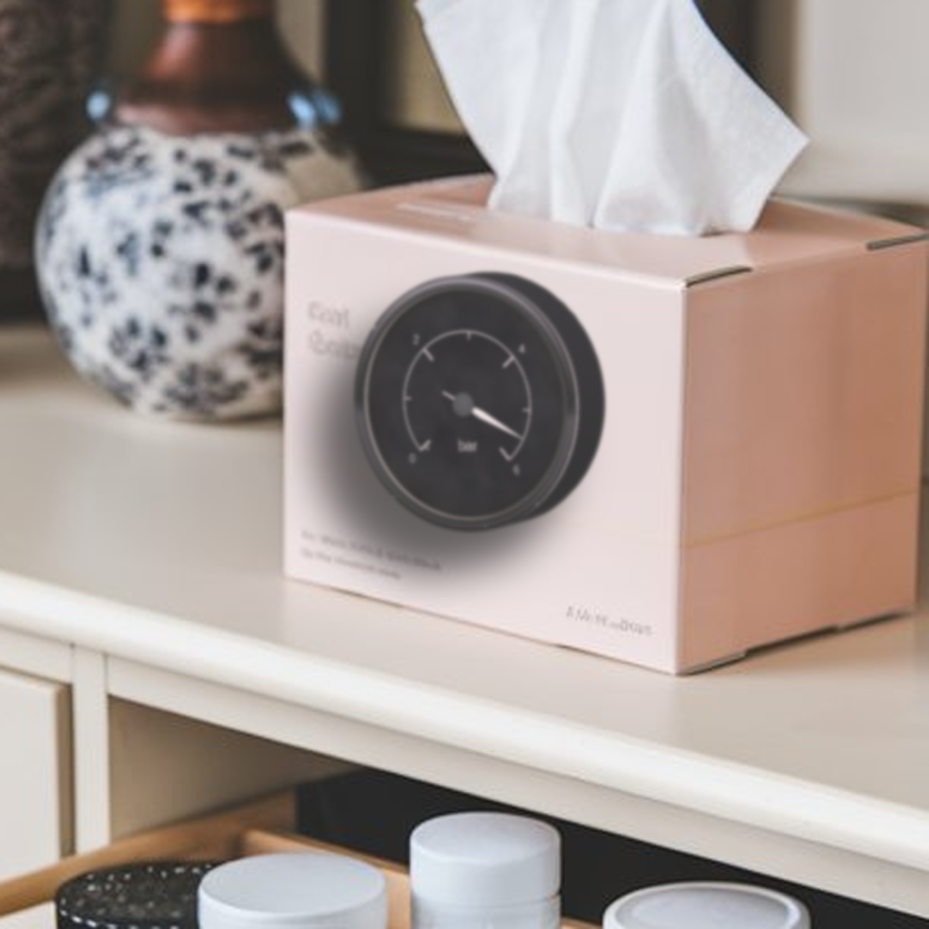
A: 5.5; bar
